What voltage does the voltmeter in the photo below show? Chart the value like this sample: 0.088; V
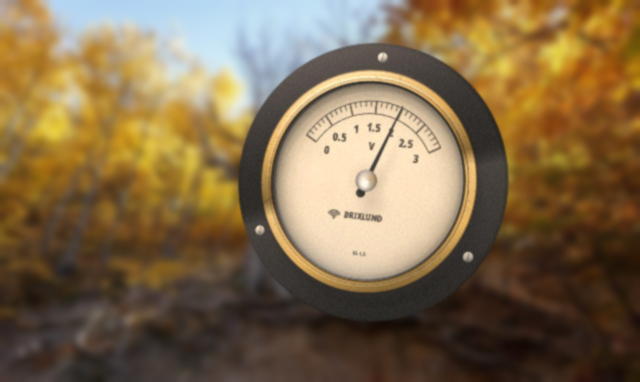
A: 2; V
